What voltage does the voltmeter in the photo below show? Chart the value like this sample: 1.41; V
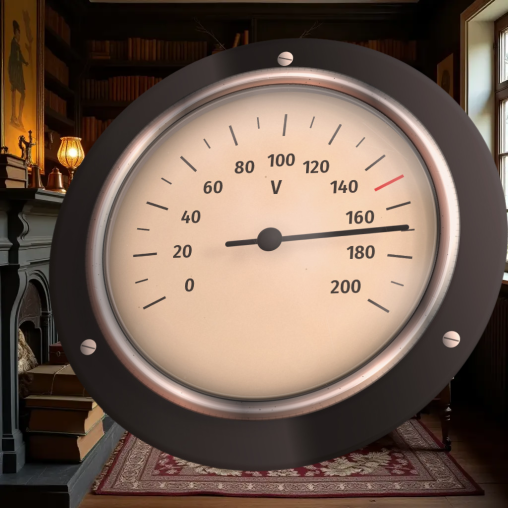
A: 170; V
